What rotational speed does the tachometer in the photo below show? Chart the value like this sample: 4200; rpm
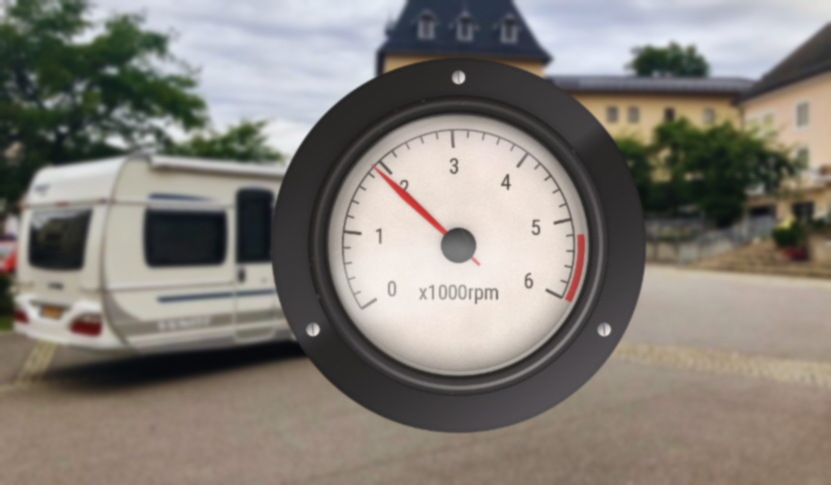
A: 1900; rpm
